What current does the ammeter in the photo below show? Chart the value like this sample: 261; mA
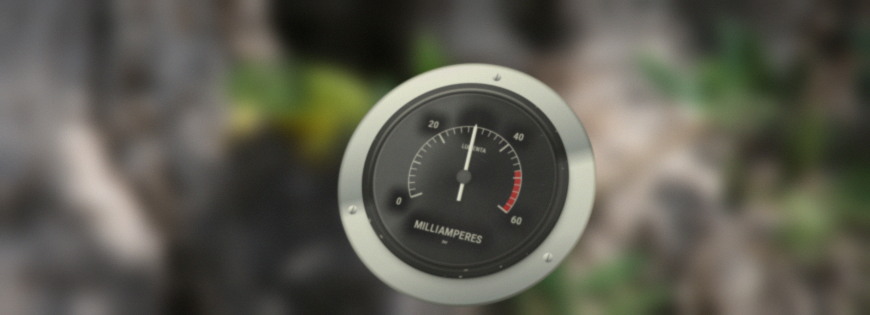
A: 30; mA
